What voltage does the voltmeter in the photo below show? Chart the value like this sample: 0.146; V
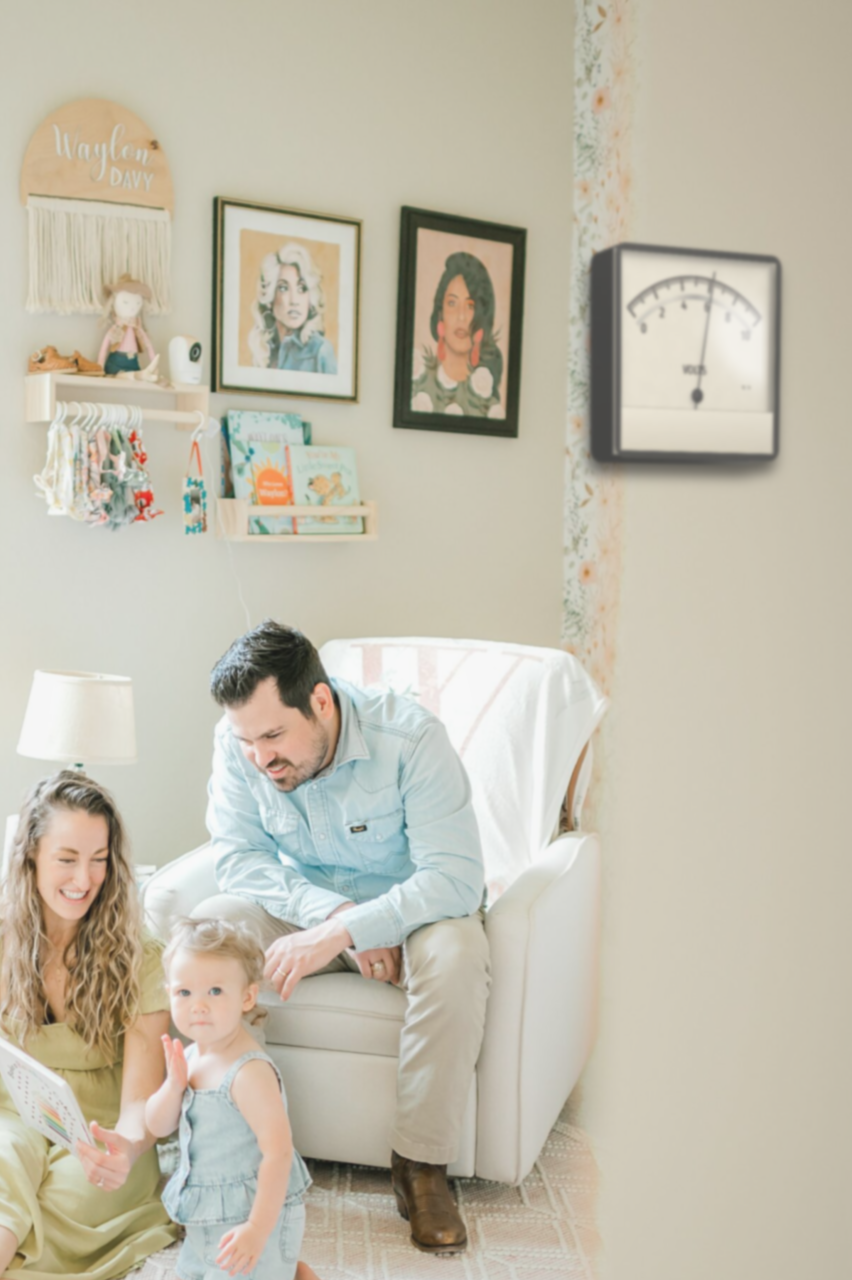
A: 6; V
